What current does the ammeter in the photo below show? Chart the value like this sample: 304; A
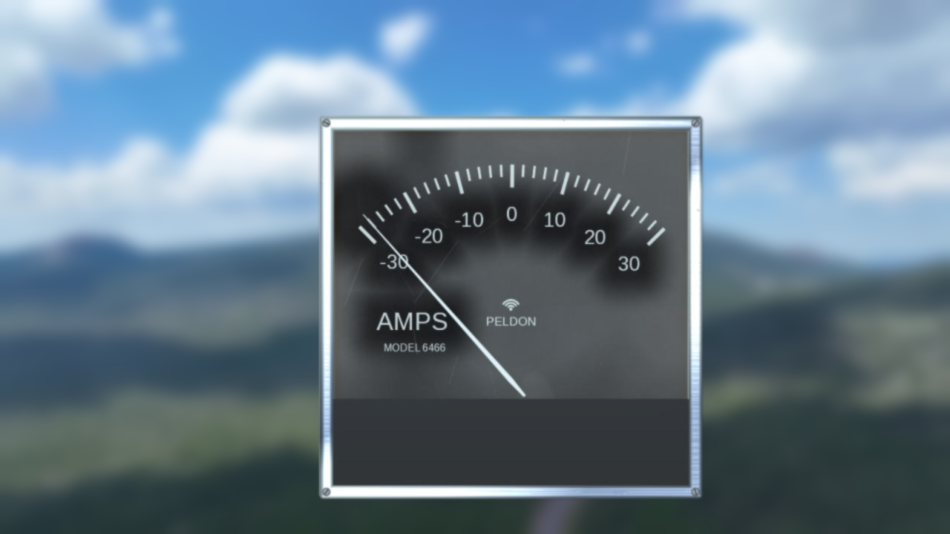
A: -28; A
